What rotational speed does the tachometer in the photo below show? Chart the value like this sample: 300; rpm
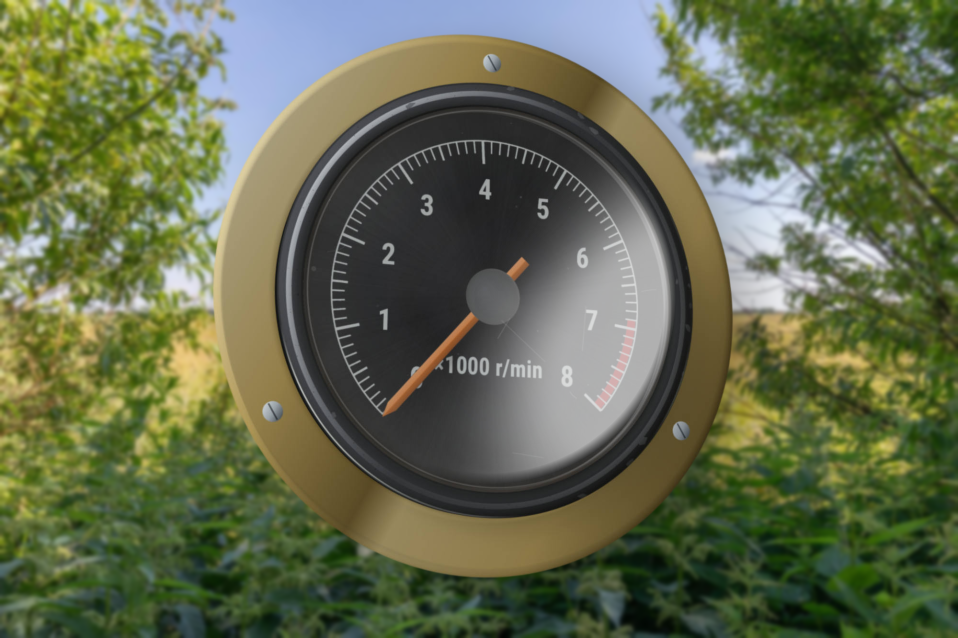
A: 0; rpm
